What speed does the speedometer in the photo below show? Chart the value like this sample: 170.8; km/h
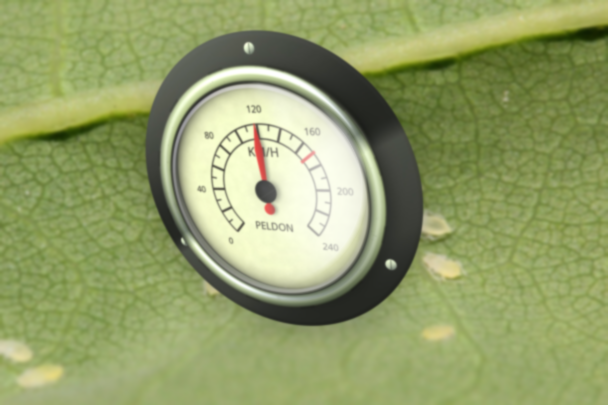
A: 120; km/h
